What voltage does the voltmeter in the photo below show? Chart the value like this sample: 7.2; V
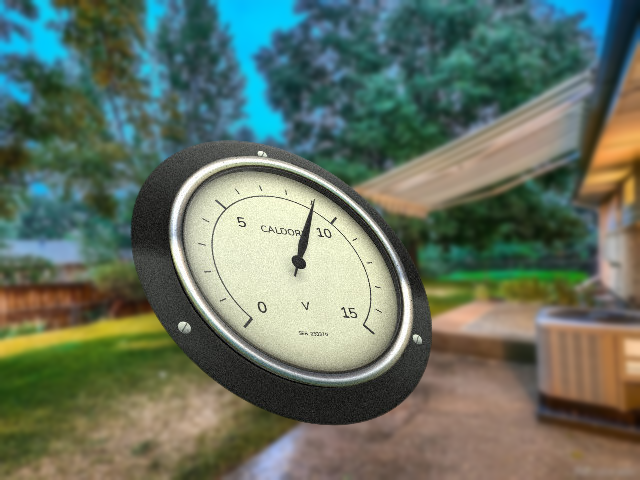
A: 9; V
